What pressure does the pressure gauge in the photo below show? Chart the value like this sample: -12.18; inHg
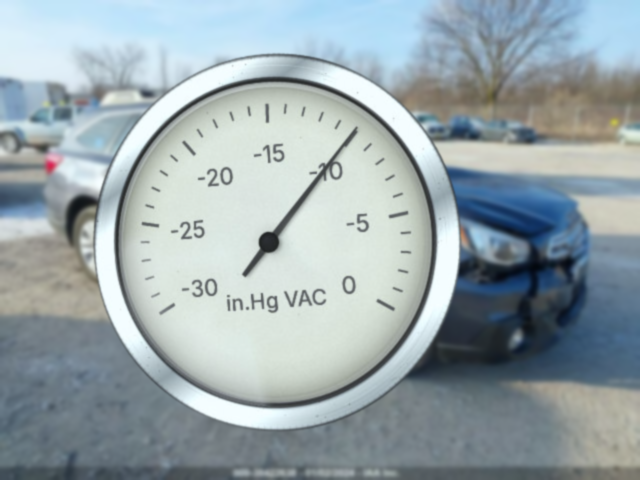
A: -10; inHg
